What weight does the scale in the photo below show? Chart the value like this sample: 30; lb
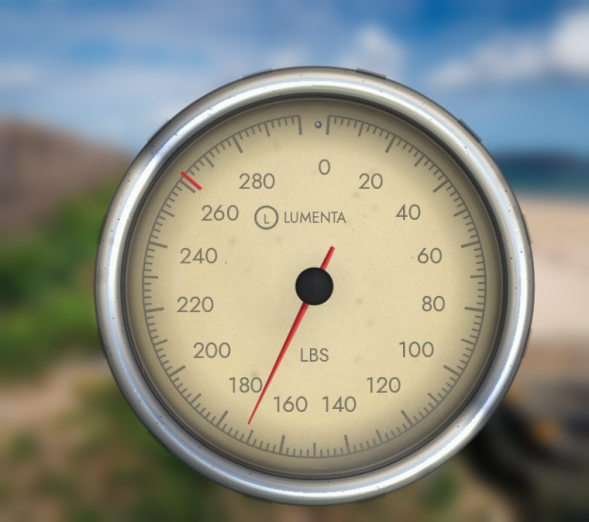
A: 172; lb
